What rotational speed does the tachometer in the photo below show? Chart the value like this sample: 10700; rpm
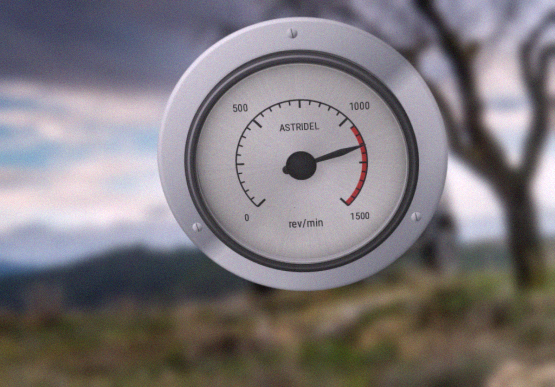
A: 1150; rpm
